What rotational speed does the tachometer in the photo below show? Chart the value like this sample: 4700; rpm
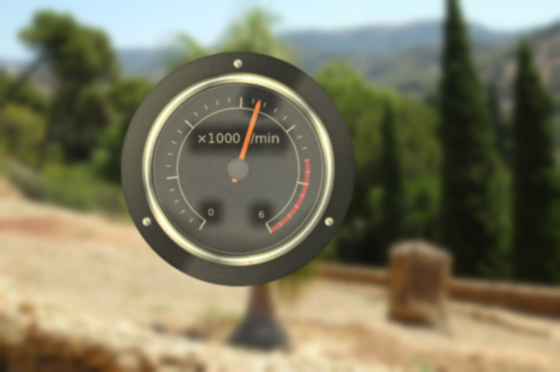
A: 3300; rpm
